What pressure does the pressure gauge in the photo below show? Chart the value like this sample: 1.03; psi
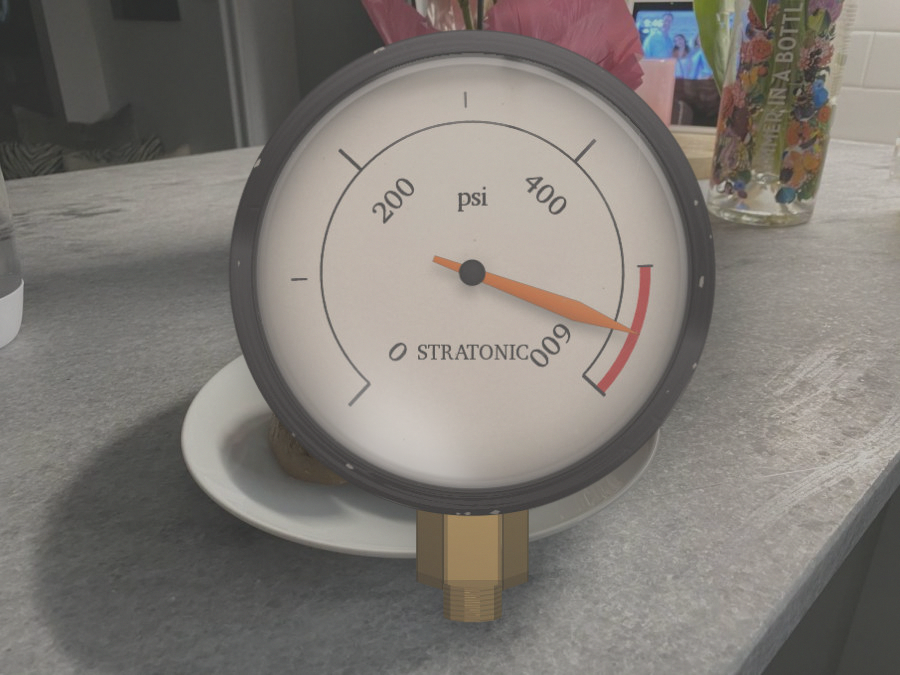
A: 550; psi
